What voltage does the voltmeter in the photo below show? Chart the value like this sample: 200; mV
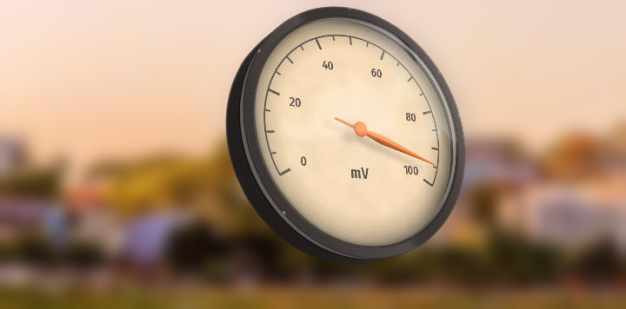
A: 95; mV
